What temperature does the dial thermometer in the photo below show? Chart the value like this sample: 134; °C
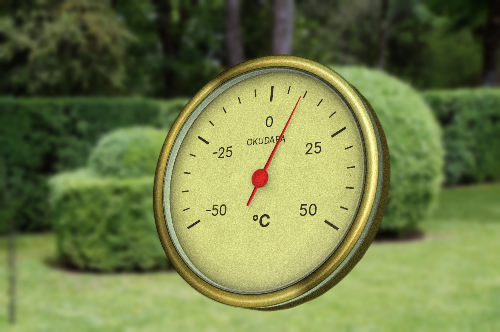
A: 10; °C
